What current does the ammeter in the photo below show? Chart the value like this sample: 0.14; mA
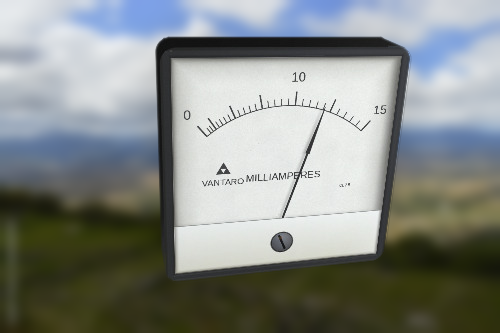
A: 12; mA
